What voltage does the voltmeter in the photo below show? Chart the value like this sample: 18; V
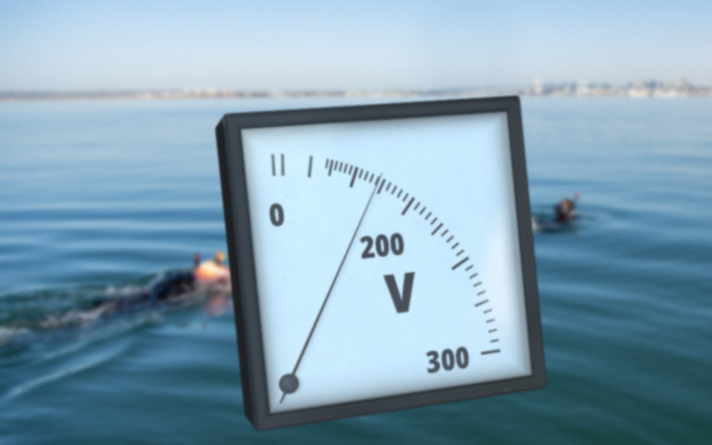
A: 170; V
